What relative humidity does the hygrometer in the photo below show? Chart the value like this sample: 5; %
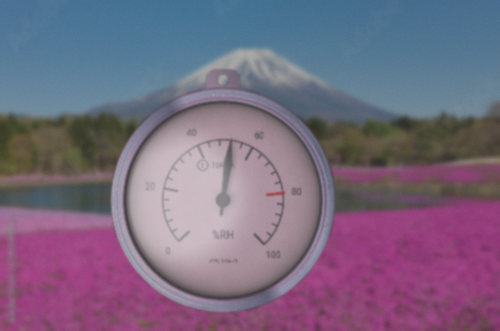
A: 52; %
